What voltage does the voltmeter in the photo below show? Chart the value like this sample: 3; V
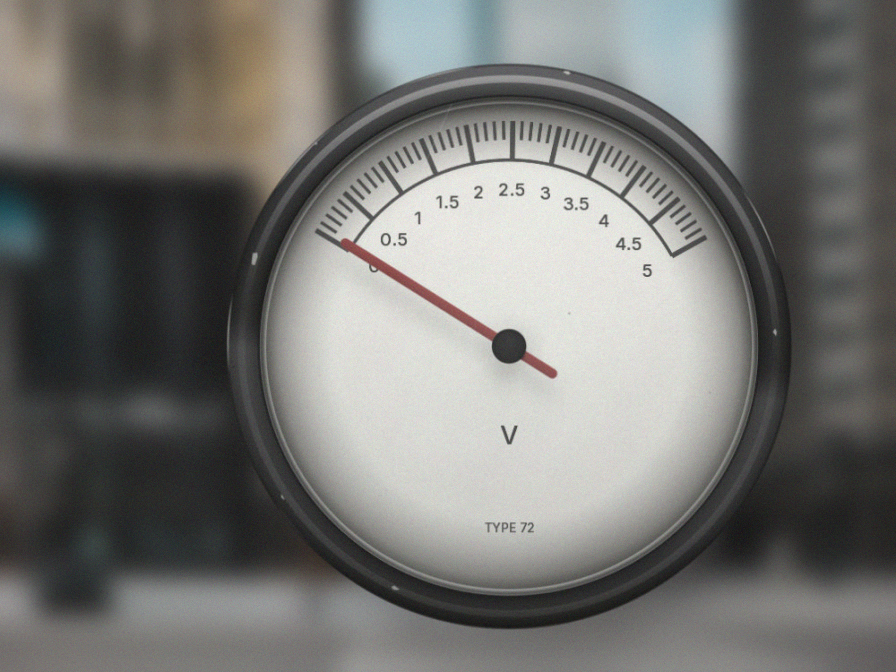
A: 0.05; V
